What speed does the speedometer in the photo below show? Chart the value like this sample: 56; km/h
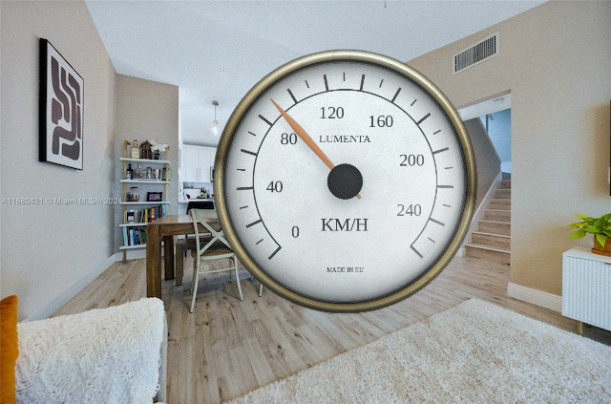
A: 90; km/h
